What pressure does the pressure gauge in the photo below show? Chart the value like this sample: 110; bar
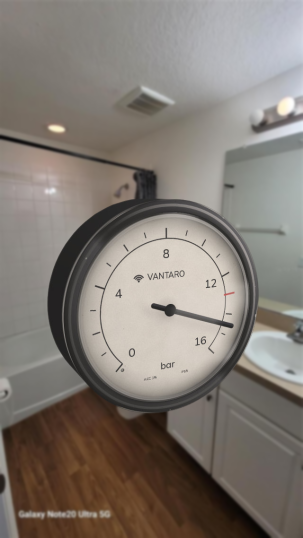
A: 14.5; bar
